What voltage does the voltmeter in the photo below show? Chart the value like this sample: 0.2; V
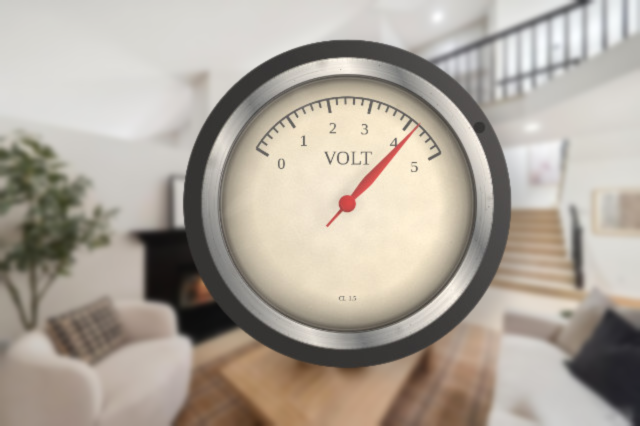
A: 4.2; V
